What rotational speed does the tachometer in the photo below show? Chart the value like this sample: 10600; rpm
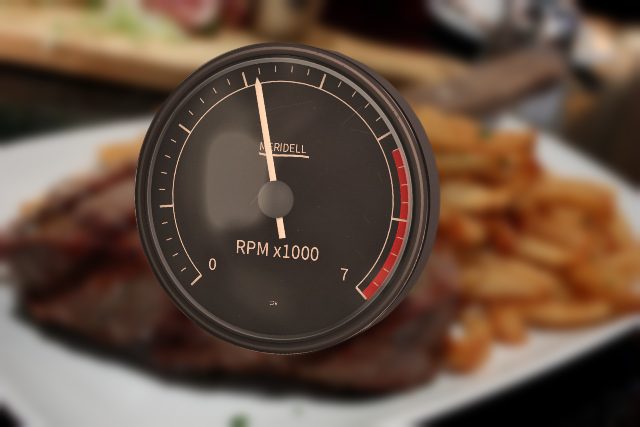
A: 3200; rpm
